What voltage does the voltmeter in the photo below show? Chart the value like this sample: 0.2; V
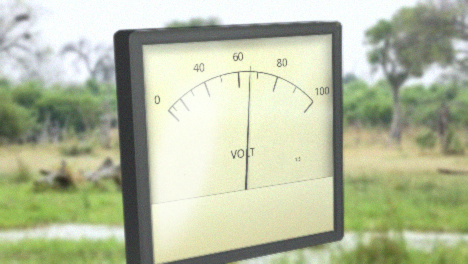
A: 65; V
